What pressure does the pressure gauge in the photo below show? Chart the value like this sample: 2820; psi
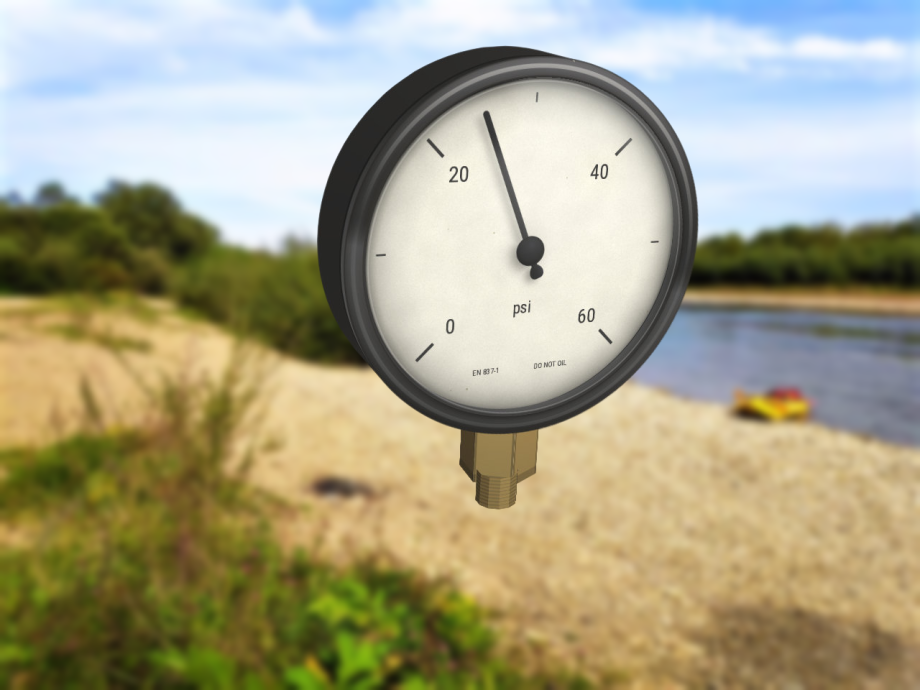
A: 25; psi
